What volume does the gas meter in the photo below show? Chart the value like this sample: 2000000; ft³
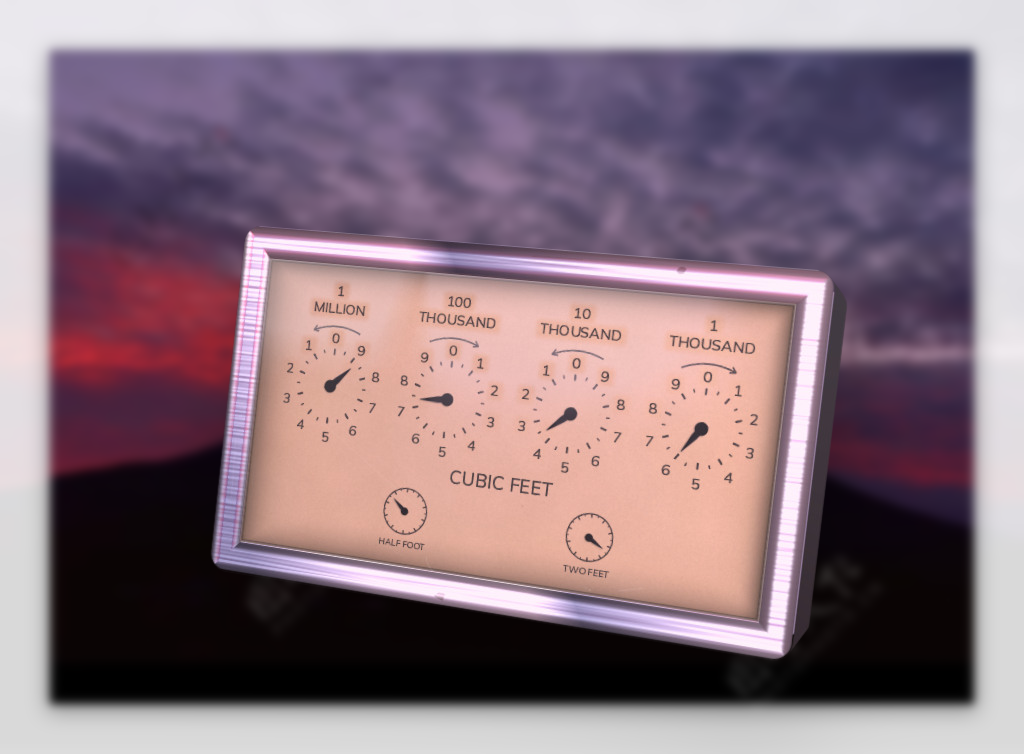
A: 873600; ft³
